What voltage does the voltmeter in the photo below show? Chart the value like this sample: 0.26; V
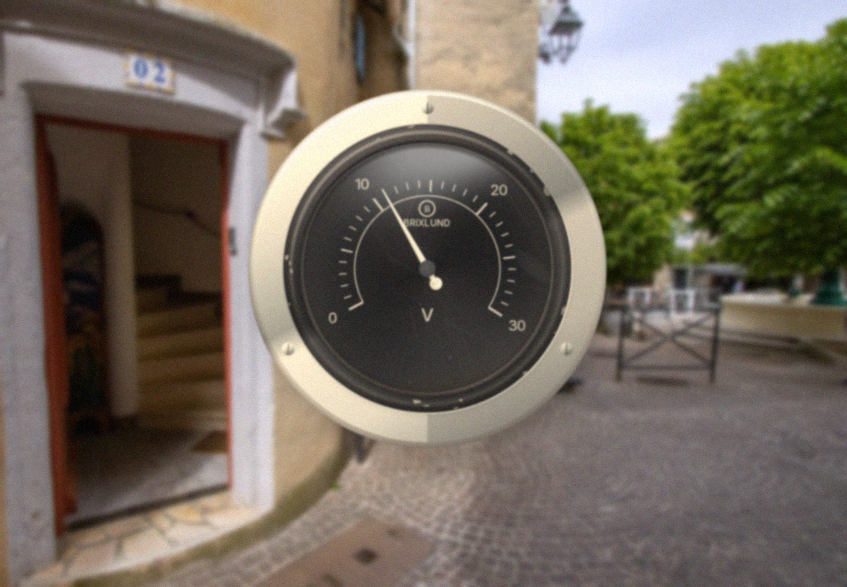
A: 11; V
